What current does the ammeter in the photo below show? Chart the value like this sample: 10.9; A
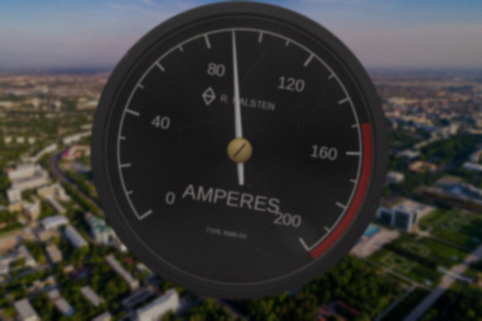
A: 90; A
